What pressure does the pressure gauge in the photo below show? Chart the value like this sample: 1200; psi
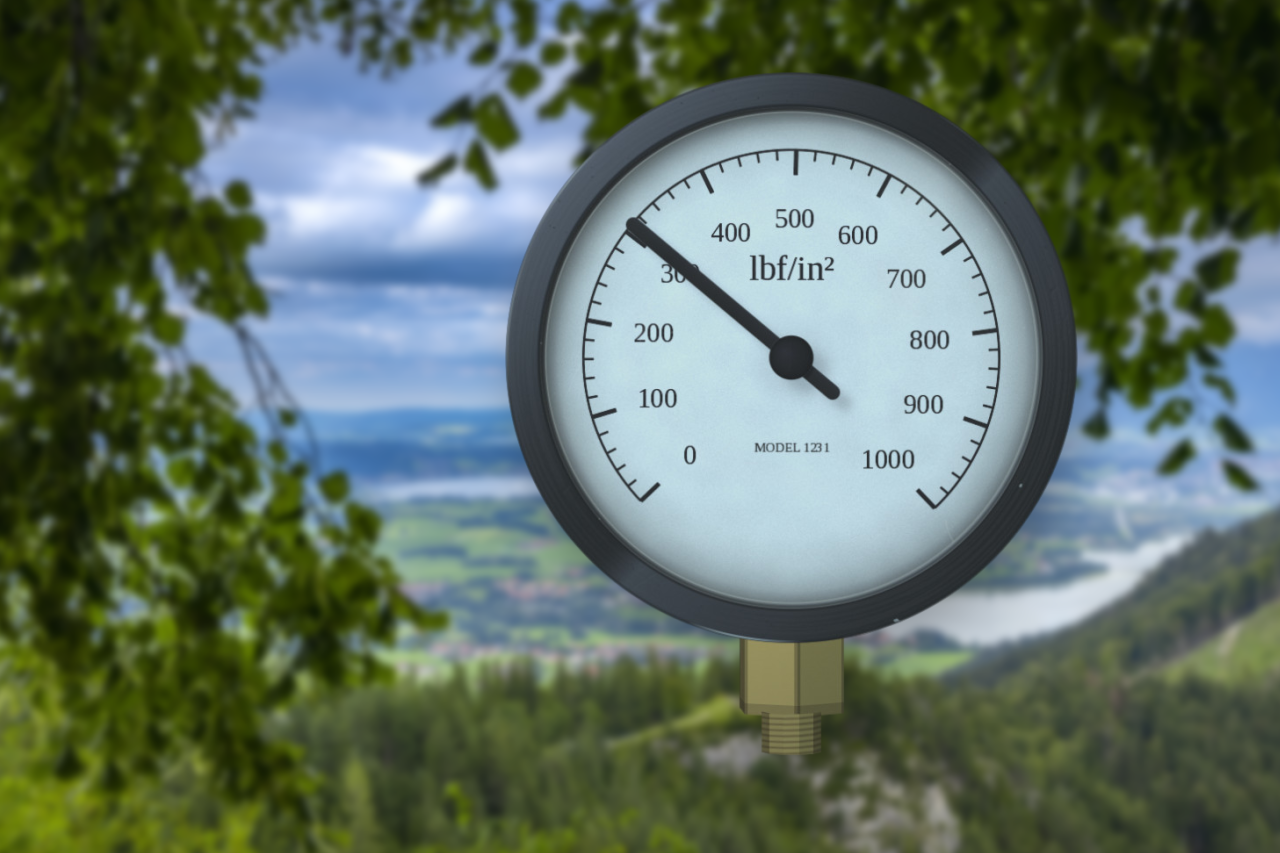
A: 310; psi
